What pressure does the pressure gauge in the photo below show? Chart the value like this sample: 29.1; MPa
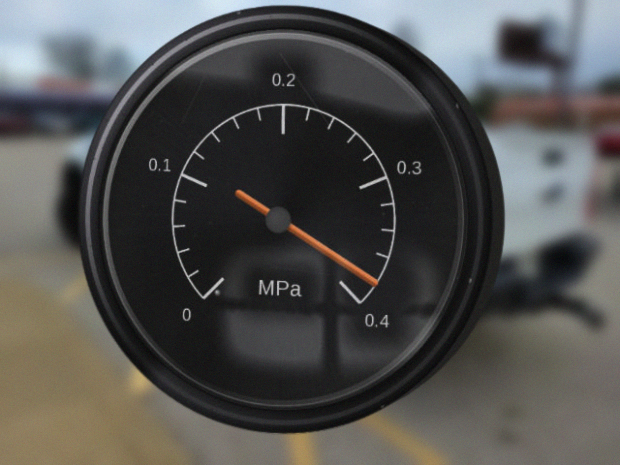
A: 0.38; MPa
